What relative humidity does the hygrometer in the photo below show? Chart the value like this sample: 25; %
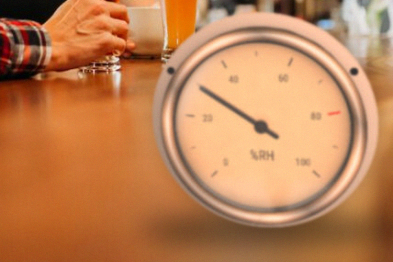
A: 30; %
